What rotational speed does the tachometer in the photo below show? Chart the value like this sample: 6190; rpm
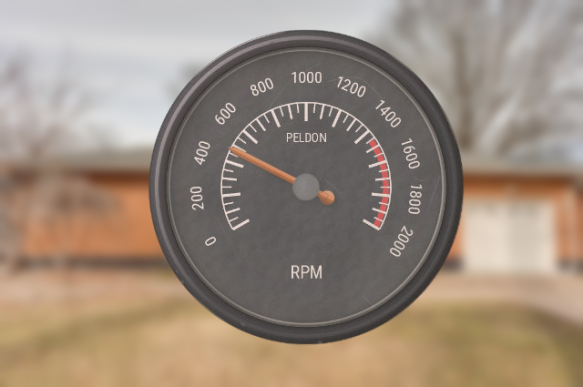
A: 475; rpm
